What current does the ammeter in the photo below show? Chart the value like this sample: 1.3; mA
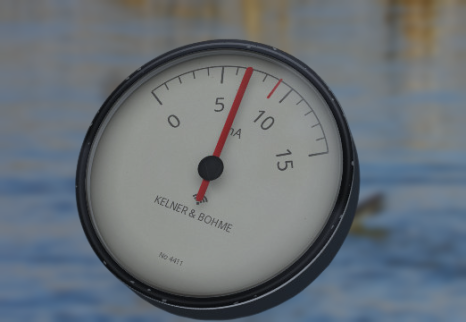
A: 7; mA
